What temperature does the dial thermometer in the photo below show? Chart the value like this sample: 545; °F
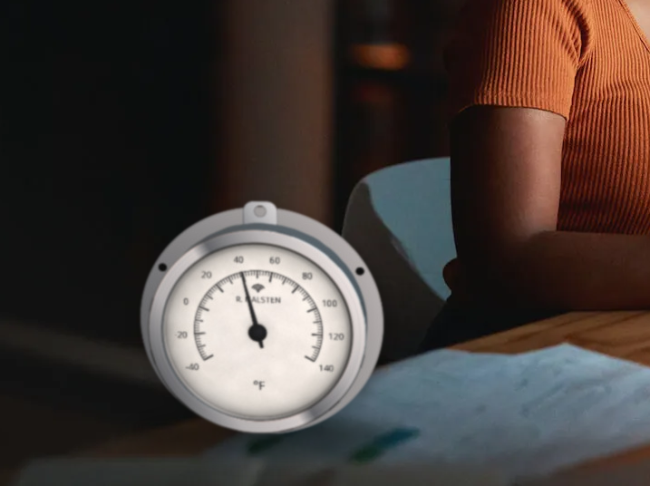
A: 40; °F
